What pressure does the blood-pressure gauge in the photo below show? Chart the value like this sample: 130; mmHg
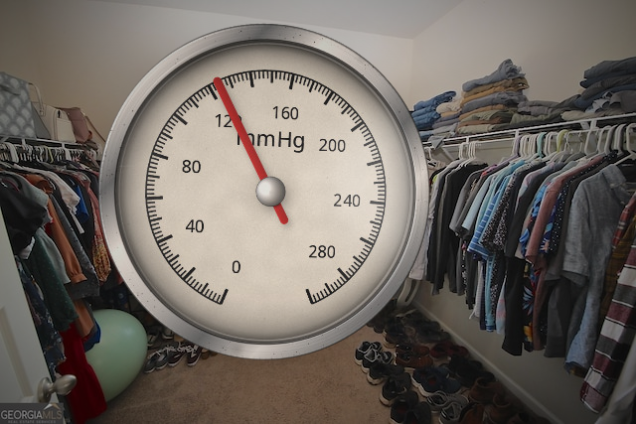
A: 124; mmHg
